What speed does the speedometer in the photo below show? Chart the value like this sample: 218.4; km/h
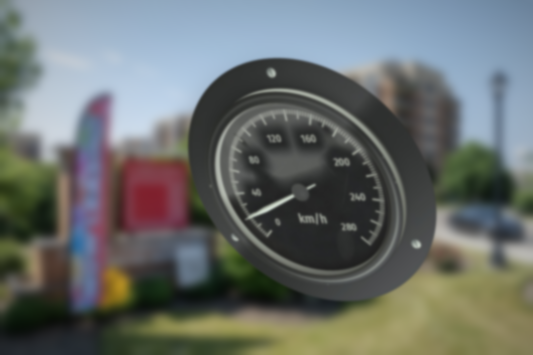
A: 20; km/h
